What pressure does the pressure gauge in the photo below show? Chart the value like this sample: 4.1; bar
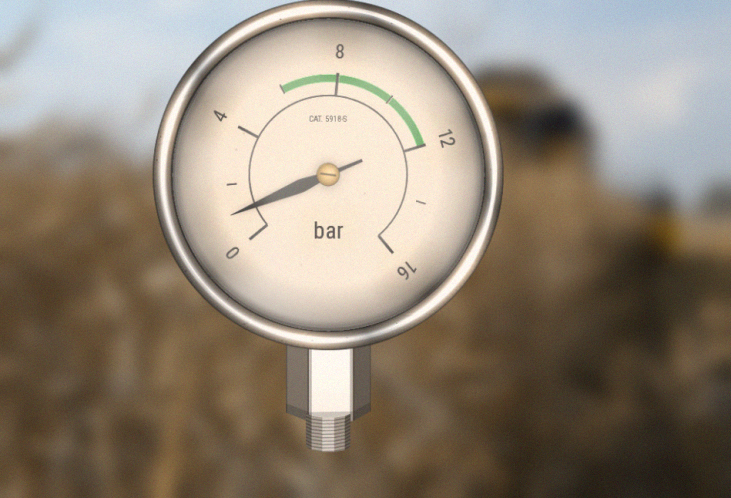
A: 1; bar
